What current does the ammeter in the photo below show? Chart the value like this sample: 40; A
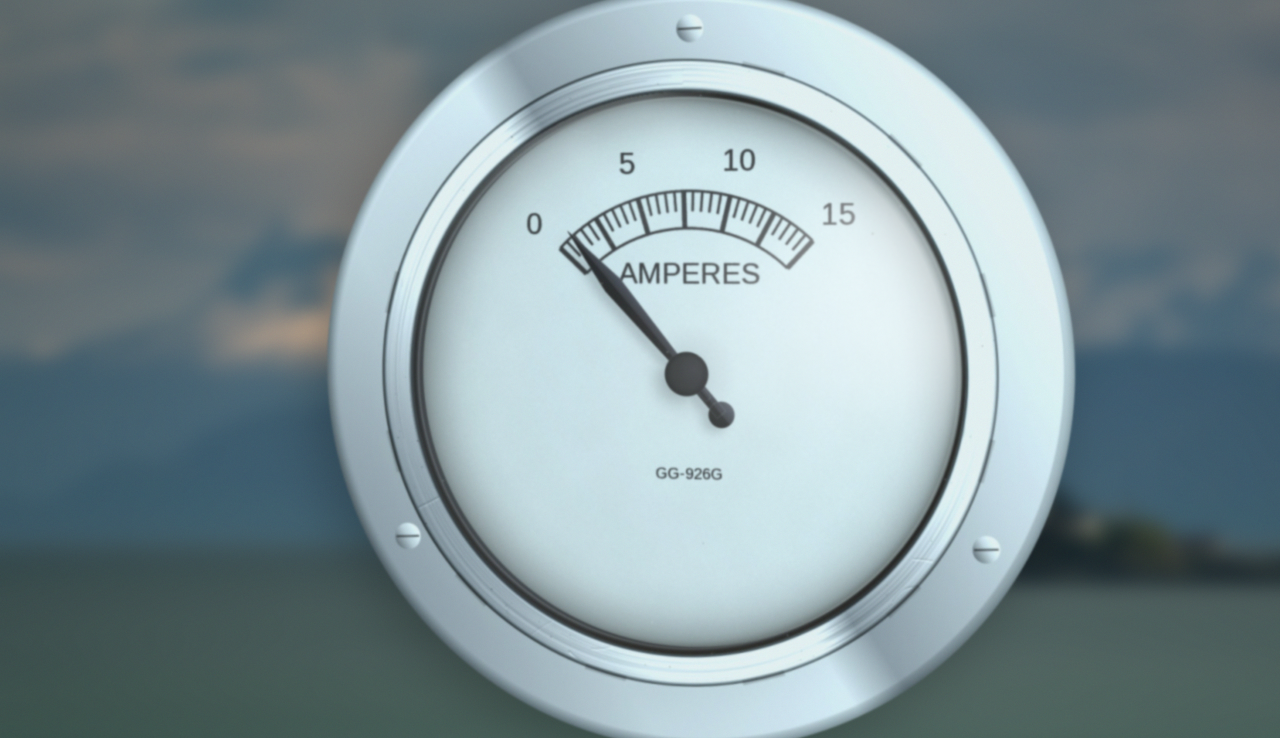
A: 1; A
